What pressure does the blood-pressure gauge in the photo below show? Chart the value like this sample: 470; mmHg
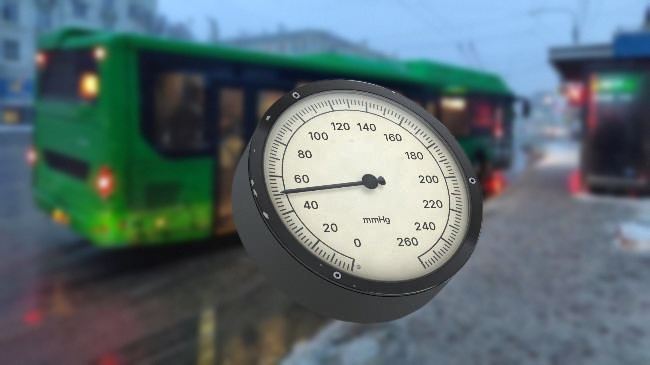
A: 50; mmHg
